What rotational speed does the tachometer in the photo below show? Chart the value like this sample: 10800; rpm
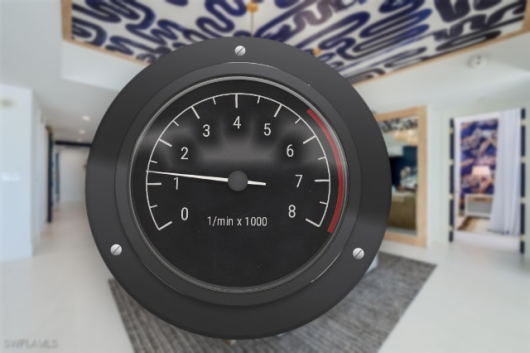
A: 1250; rpm
